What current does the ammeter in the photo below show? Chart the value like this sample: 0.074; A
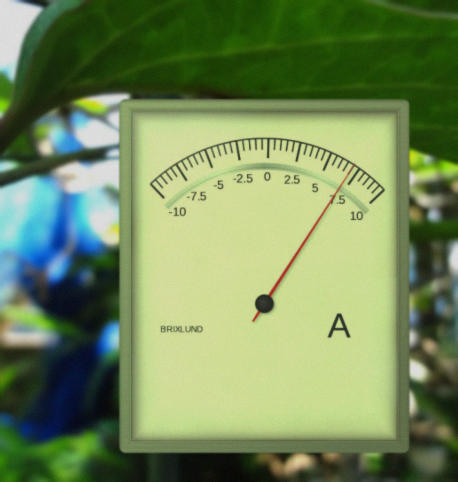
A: 7; A
